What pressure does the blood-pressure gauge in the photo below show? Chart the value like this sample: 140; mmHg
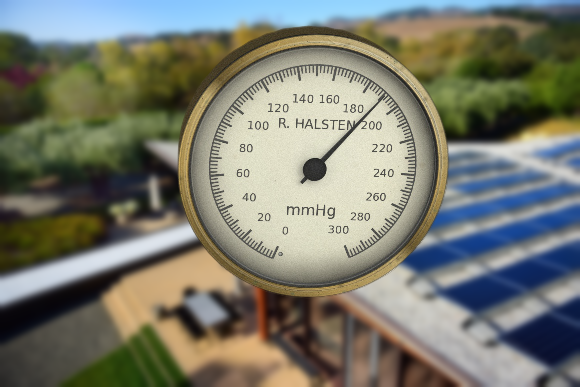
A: 190; mmHg
